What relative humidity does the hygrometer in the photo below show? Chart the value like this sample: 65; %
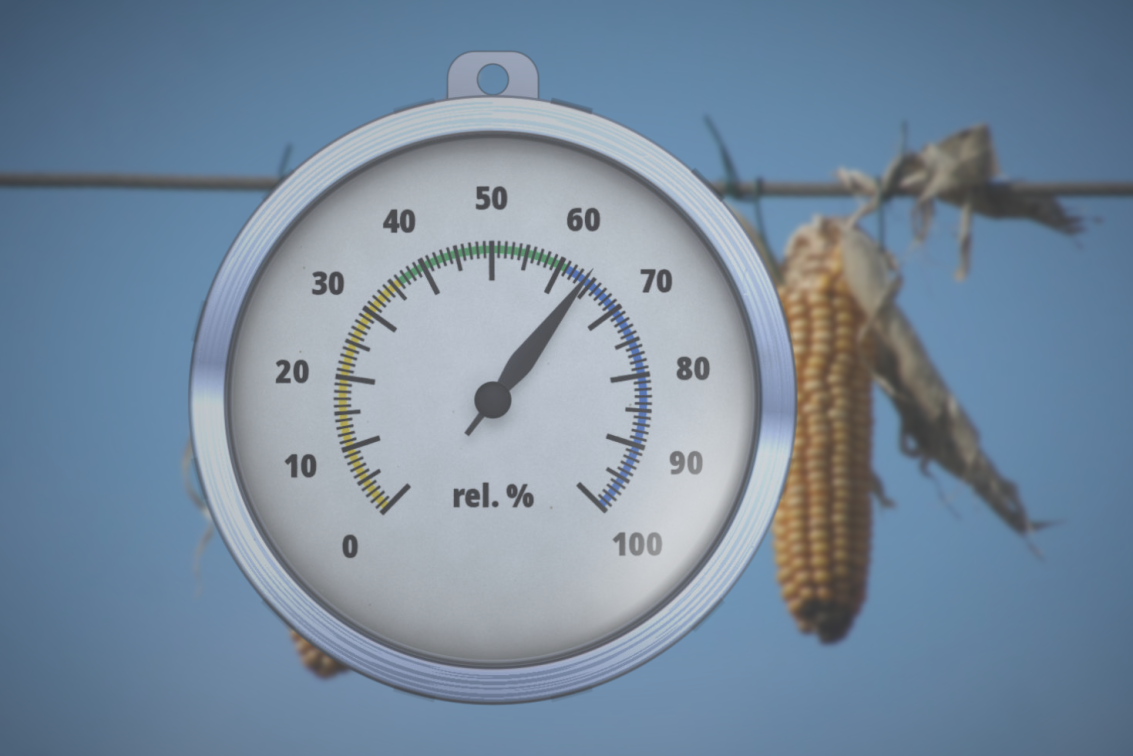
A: 64; %
